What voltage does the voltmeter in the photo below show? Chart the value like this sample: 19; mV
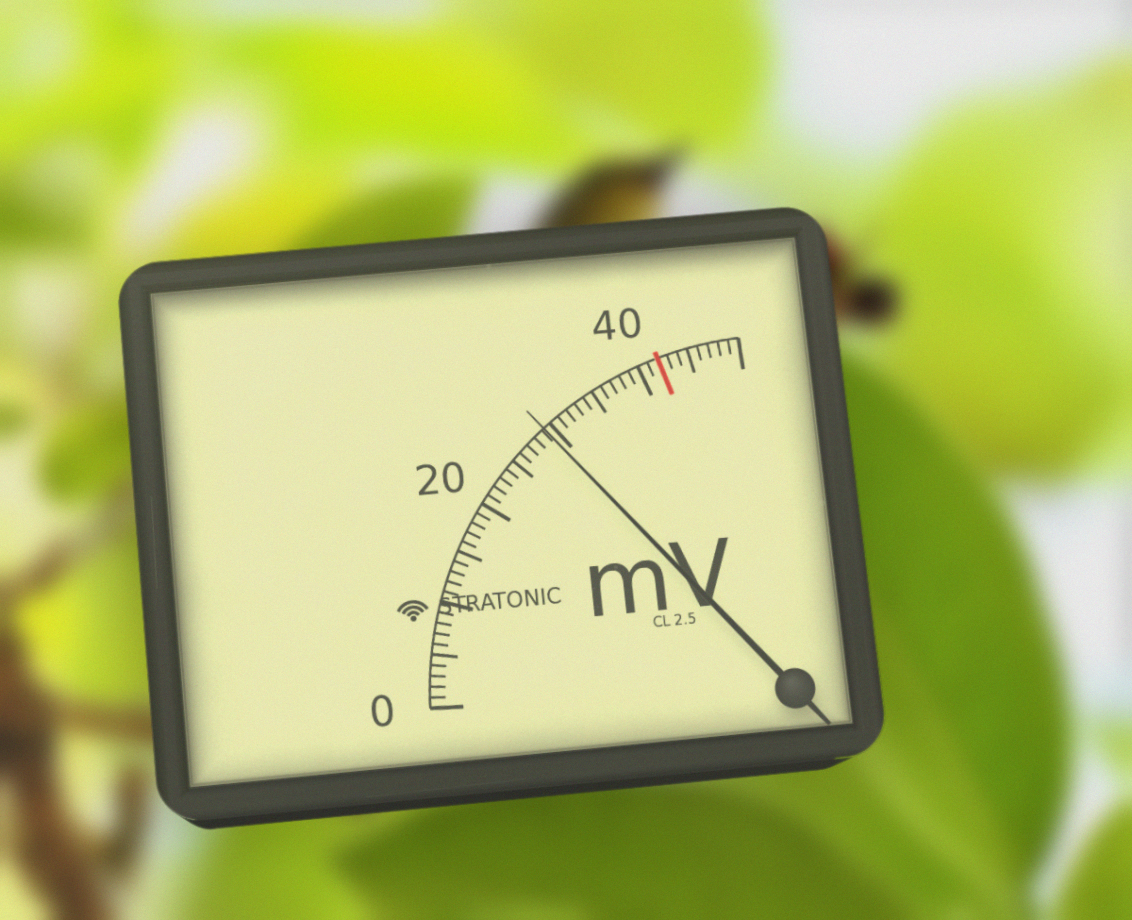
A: 29; mV
